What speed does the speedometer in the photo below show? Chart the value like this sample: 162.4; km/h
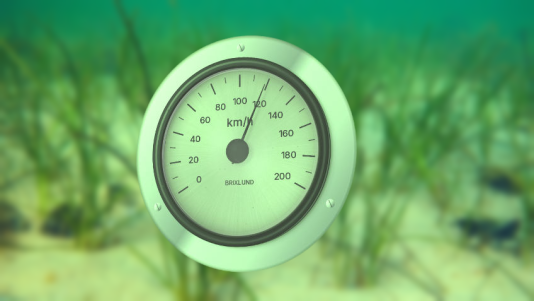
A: 120; km/h
